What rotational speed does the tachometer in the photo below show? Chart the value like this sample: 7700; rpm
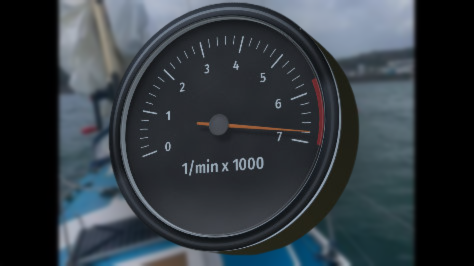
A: 6800; rpm
